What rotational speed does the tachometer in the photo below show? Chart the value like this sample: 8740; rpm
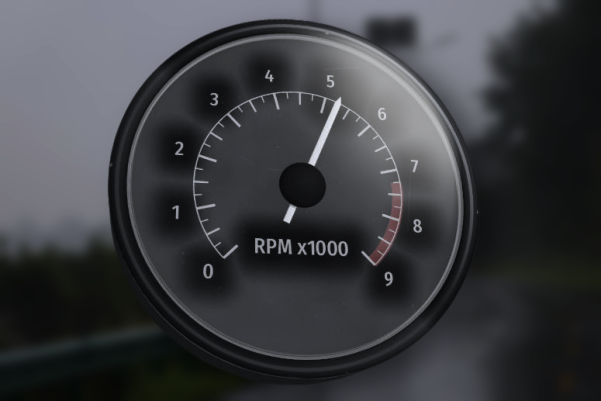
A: 5250; rpm
